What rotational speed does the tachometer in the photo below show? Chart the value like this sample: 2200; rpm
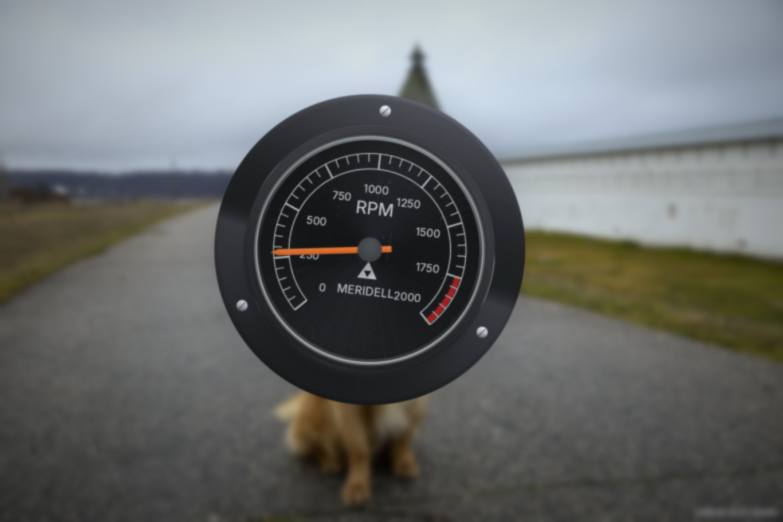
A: 275; rpm
